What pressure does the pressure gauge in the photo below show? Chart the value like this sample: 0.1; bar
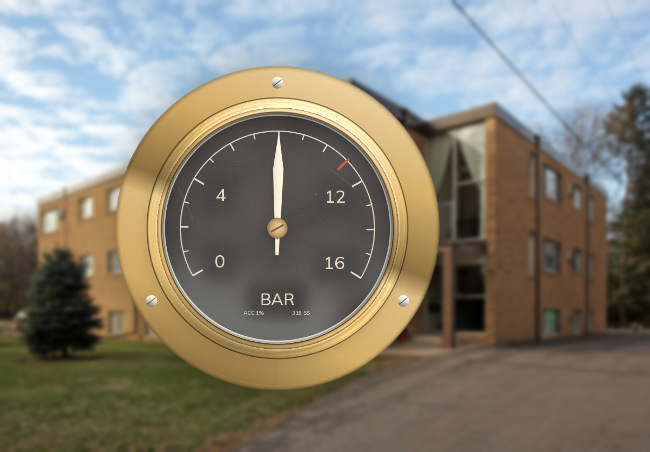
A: 8; bar
